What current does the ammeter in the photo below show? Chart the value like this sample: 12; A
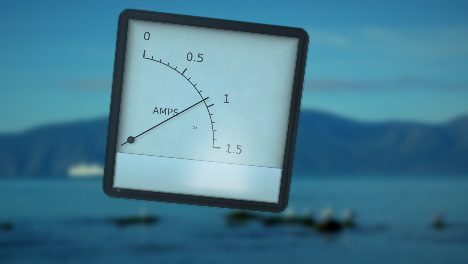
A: 0.9; A
